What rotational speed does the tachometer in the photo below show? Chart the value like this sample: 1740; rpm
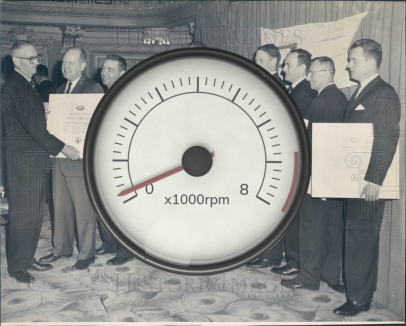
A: 200; rpm
